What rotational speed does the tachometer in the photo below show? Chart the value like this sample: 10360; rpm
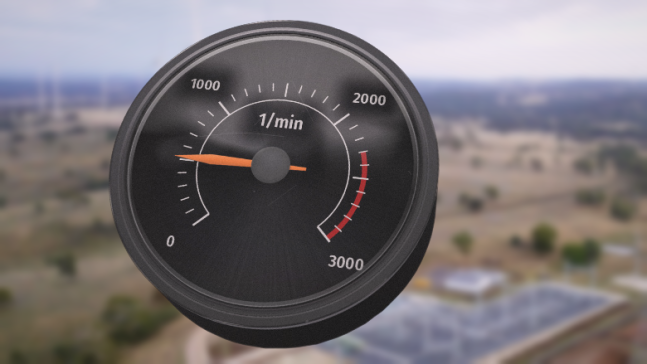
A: 500; rpm
